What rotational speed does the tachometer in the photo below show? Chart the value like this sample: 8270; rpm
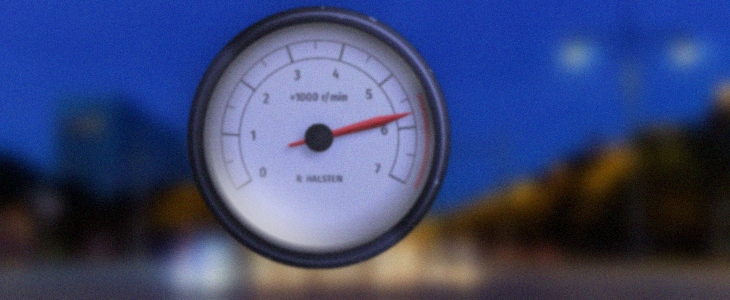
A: 5750; rpm
